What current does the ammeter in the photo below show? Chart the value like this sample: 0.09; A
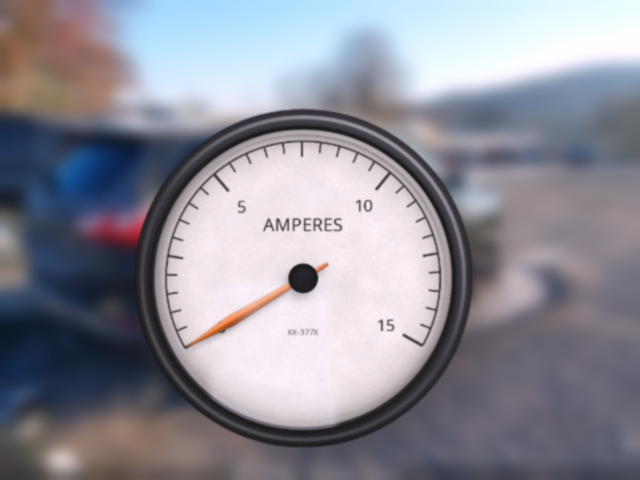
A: 0; A
